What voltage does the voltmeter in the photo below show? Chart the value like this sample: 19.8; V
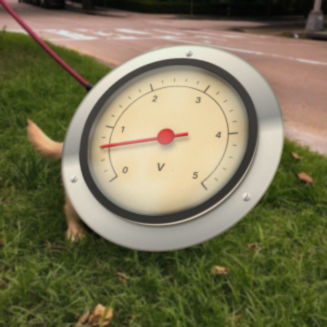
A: 0.6; V
